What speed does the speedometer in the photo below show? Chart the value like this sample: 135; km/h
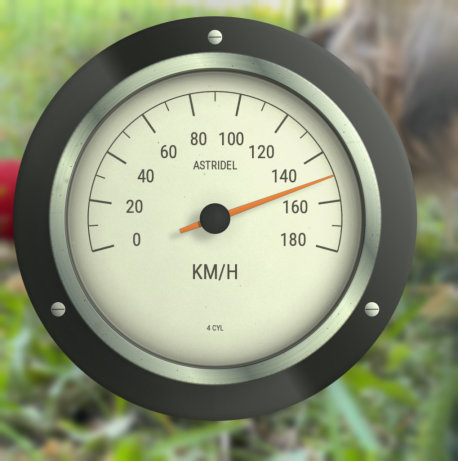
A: 150; km/h
